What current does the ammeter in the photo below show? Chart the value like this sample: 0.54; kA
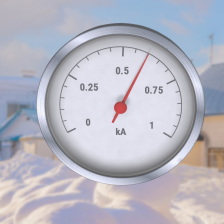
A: 0.6; kA
